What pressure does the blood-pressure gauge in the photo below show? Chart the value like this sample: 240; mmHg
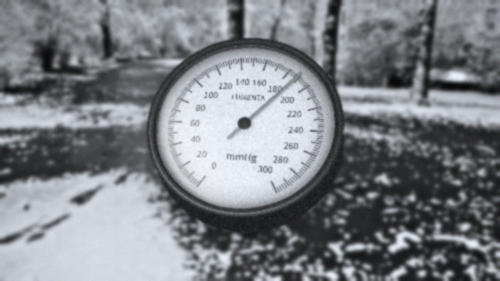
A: 190; mmHg
